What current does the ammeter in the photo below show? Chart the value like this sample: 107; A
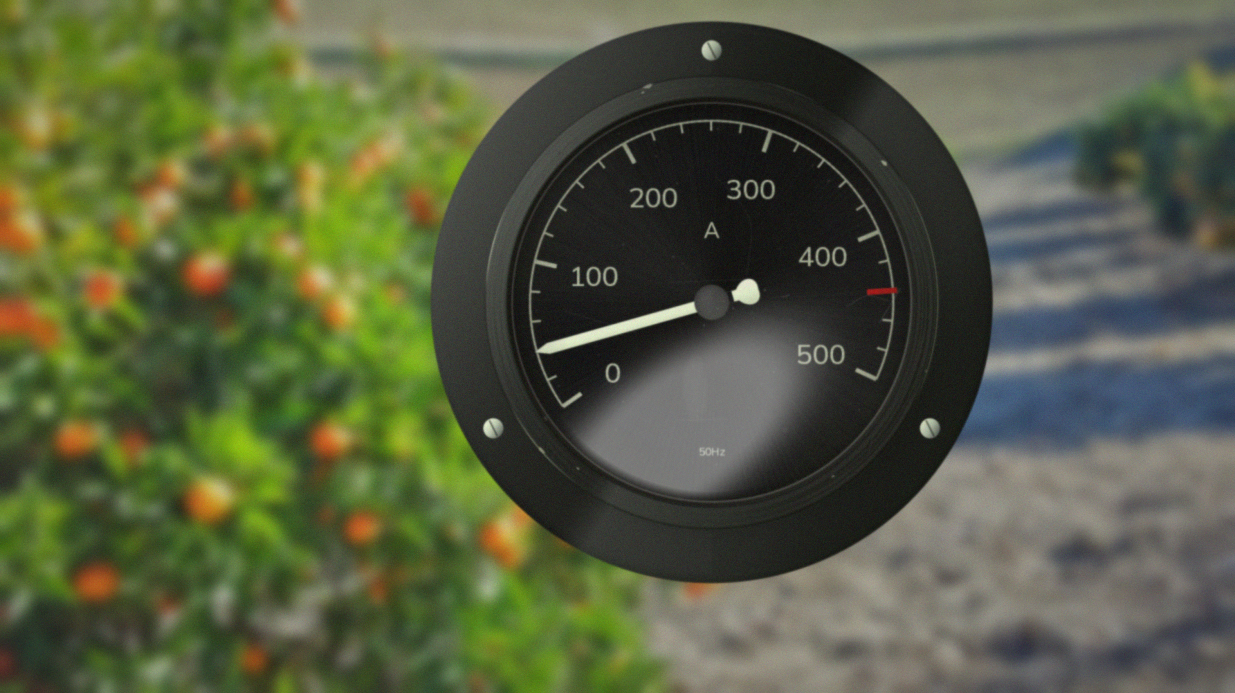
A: 40; A
